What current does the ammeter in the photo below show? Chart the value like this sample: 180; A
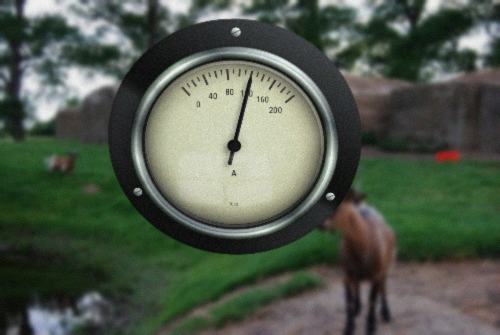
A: 120; A
